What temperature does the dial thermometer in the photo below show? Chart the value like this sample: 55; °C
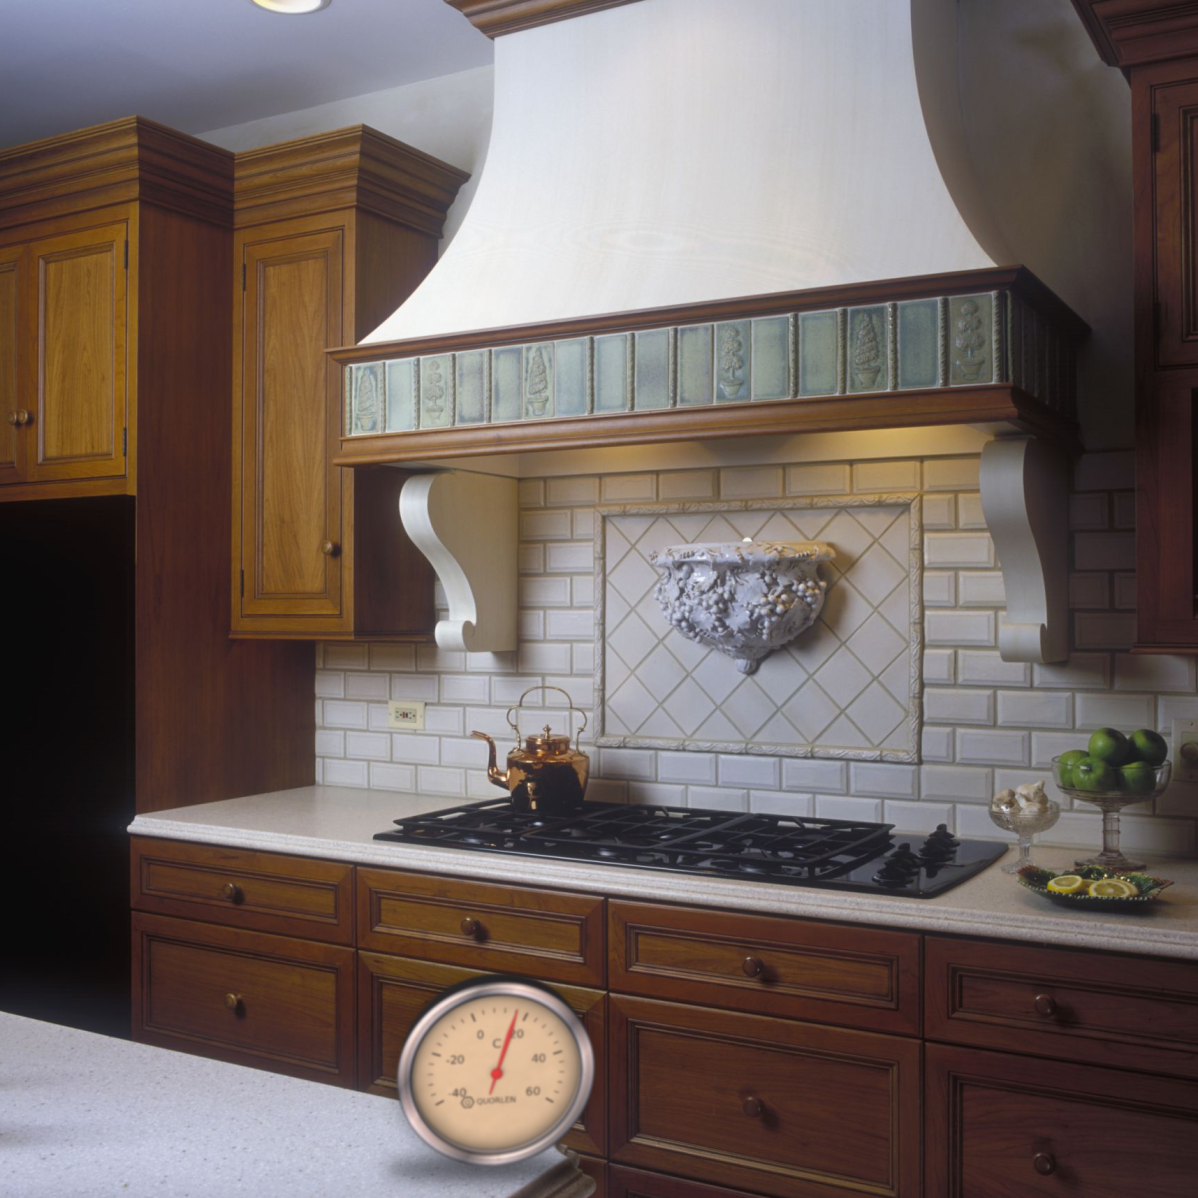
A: 16; °C
